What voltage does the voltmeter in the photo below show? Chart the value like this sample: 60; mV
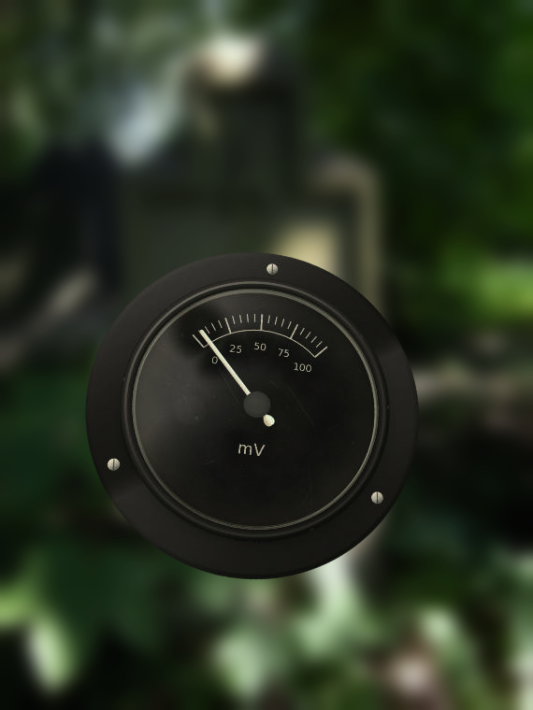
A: 5; mV
